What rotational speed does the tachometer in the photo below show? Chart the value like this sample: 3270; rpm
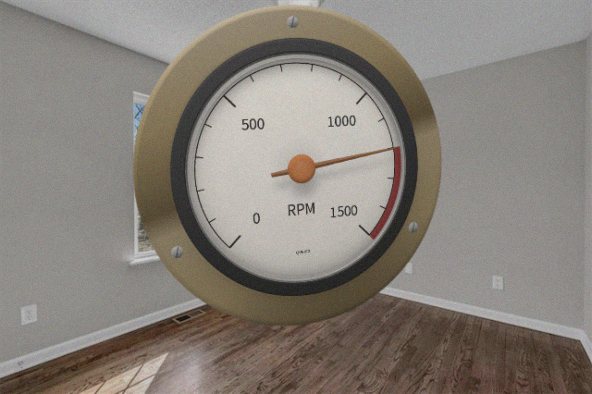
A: 1200; rpm
